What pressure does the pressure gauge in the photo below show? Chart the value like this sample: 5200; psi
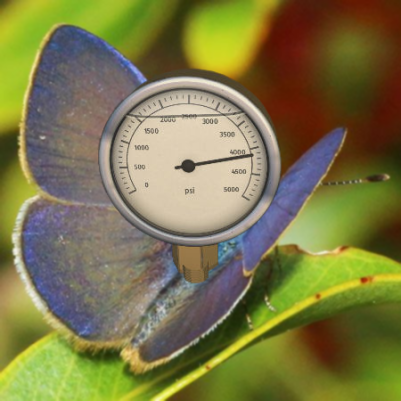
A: 4100; psi
